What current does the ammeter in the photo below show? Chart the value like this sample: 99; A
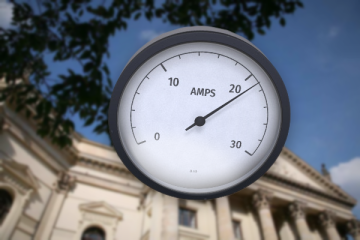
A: 21; A
